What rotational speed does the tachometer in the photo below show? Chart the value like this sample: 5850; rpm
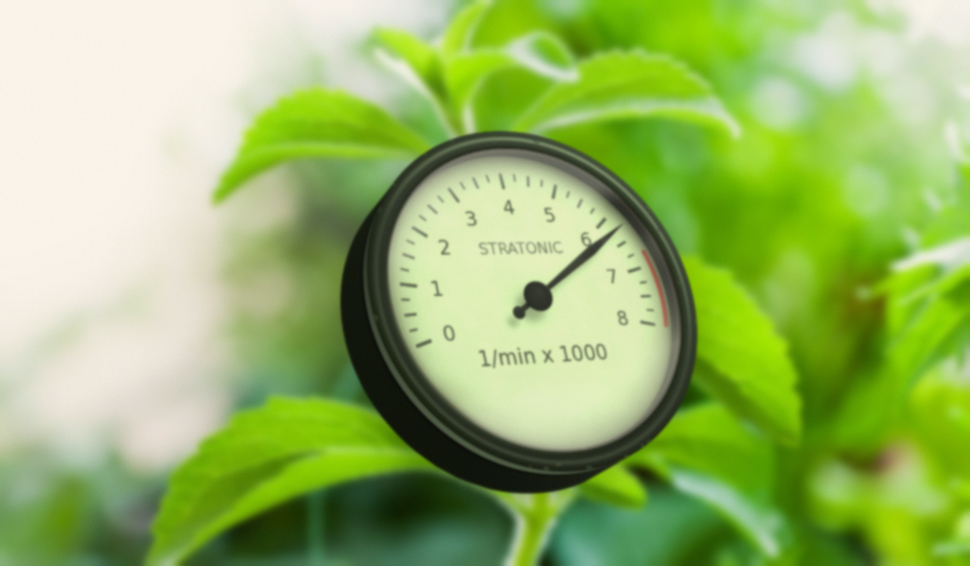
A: 6250; rpm
